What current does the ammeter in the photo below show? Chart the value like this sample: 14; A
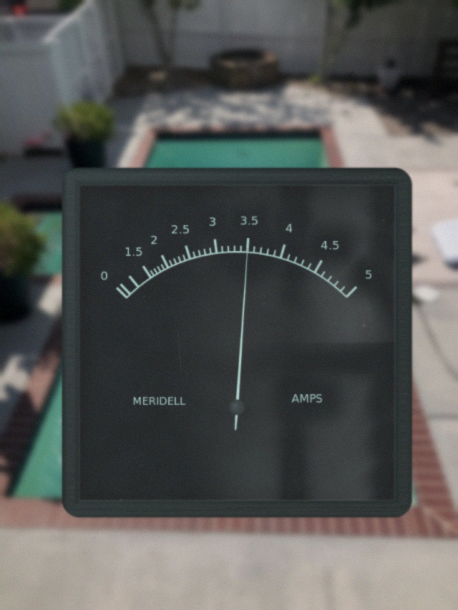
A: 3.5; A
